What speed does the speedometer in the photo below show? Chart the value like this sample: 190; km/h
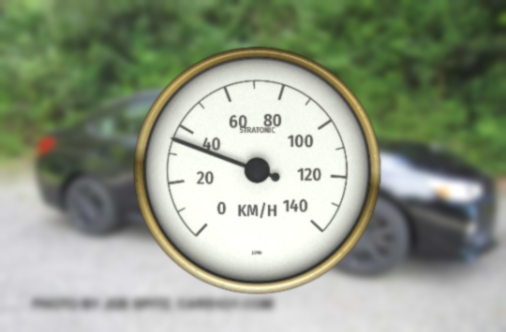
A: 35; km/h
